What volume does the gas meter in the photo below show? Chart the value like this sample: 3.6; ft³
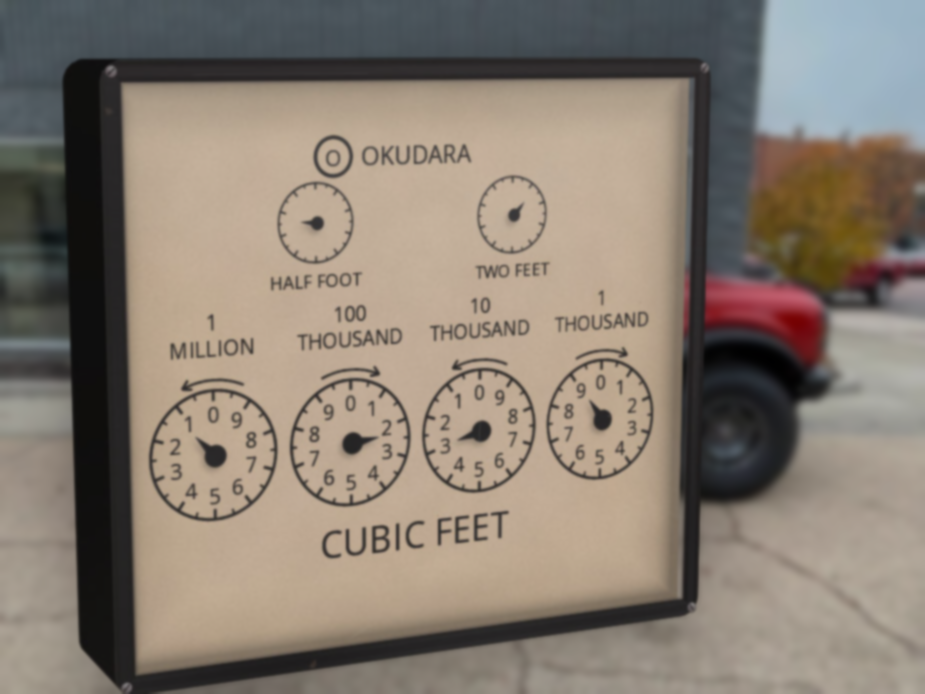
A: 122900; ft³
